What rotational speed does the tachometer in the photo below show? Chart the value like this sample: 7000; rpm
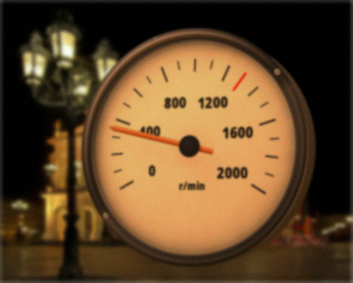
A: 350; rpm
